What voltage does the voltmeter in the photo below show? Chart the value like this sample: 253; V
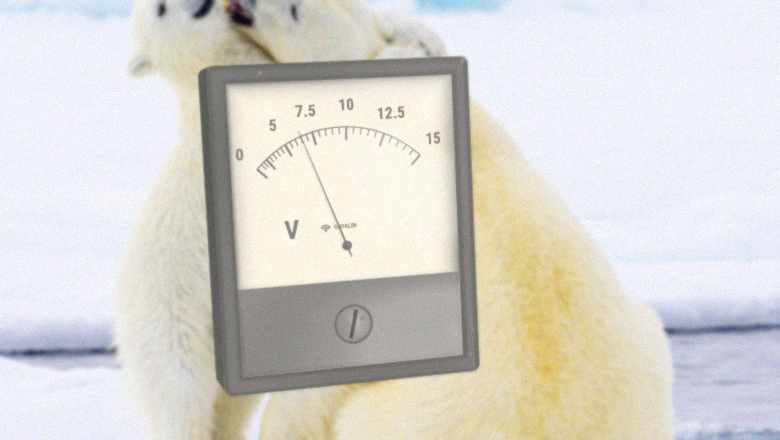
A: 6.5; V
